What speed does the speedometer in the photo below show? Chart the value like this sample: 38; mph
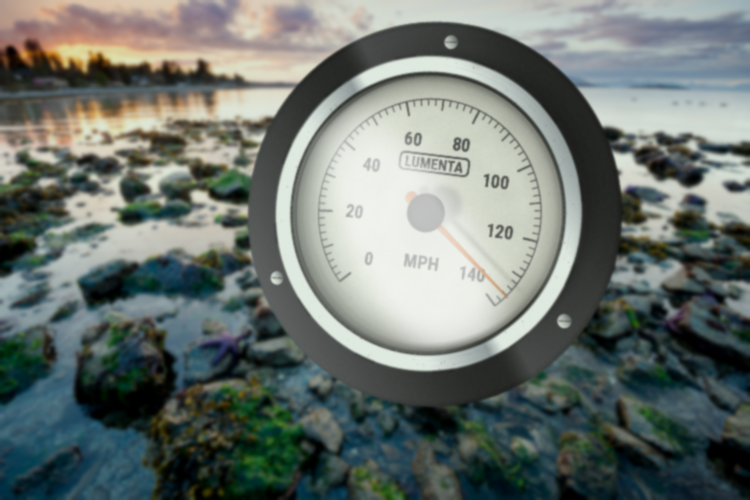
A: 136; mph
